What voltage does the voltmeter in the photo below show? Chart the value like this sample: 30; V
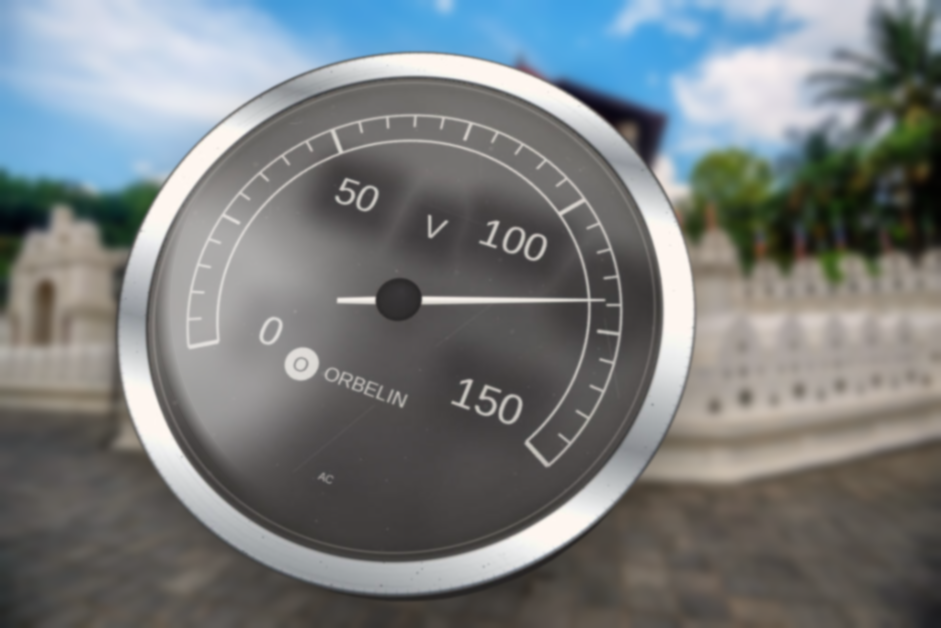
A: 120; V
